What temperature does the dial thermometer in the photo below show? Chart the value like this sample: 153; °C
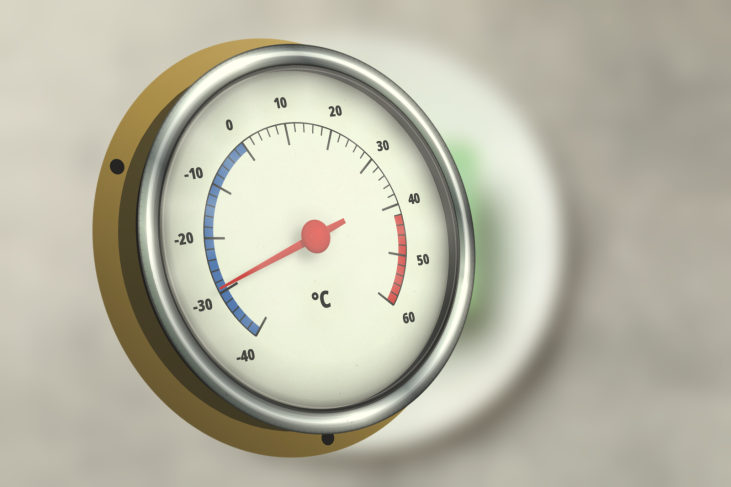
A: -29; °C
